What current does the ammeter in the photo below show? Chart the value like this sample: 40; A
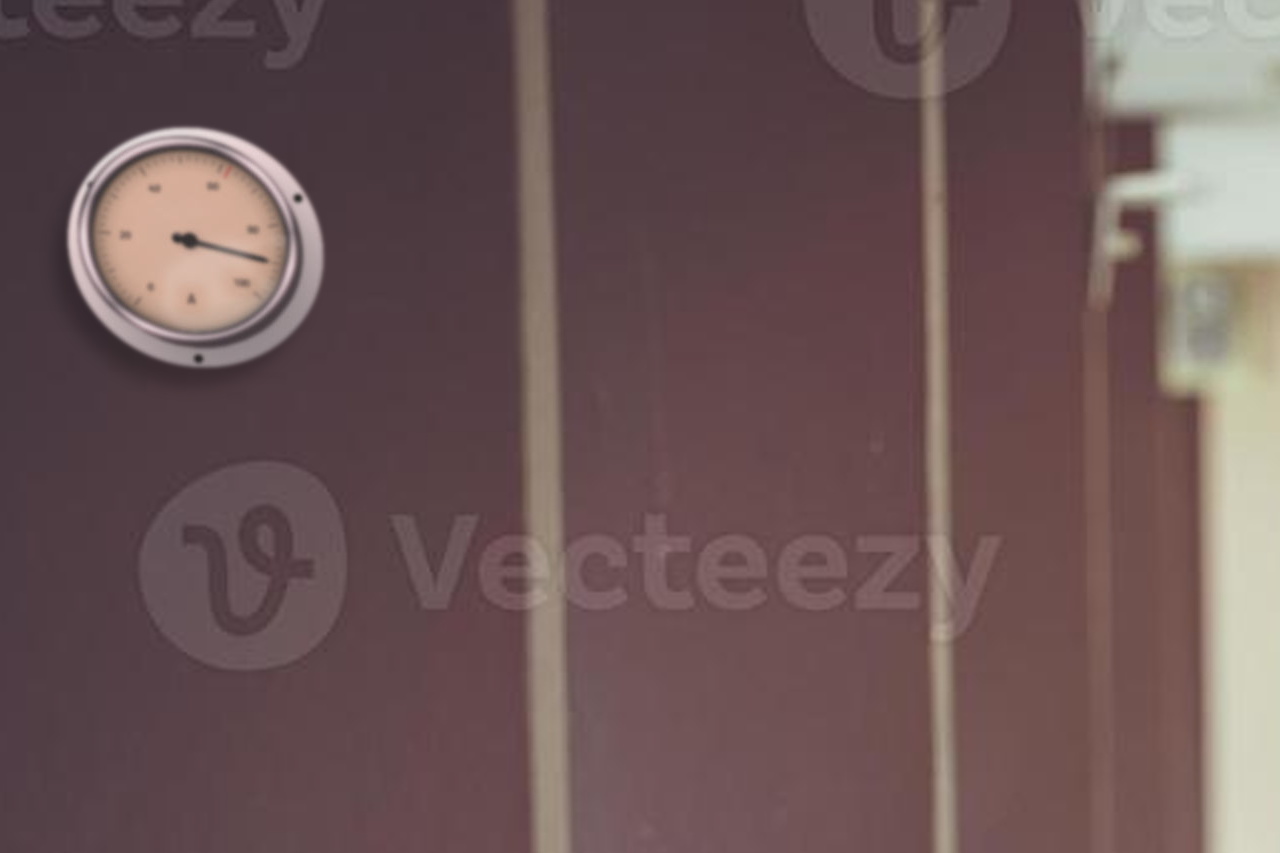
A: 90; A
